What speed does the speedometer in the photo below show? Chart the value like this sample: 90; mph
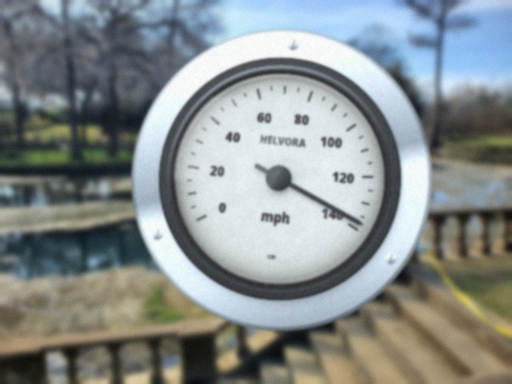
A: 137.5; mph
